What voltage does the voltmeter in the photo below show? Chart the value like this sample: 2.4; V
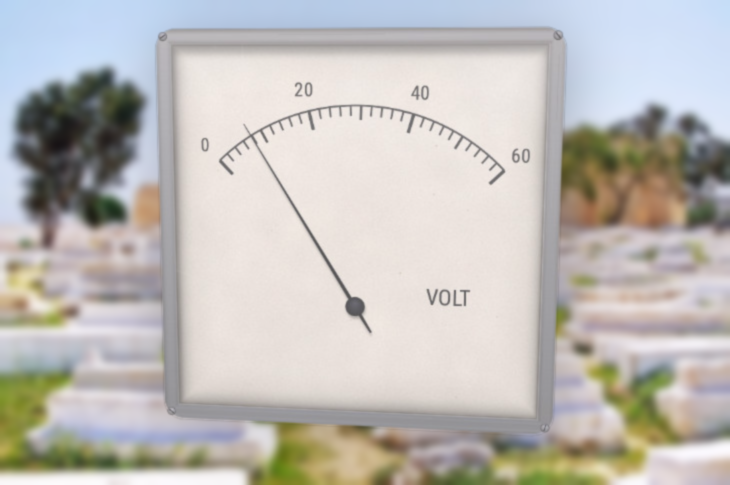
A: 8; V
